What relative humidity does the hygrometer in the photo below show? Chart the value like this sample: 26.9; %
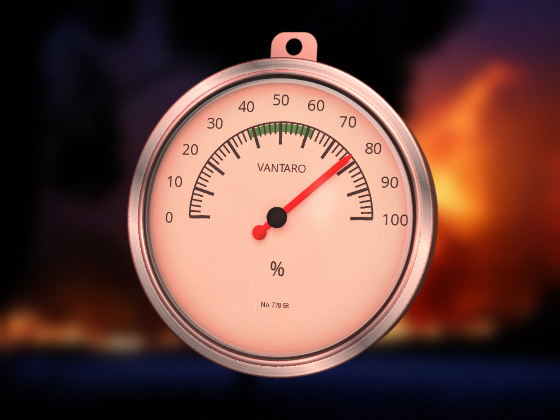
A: 78; %
